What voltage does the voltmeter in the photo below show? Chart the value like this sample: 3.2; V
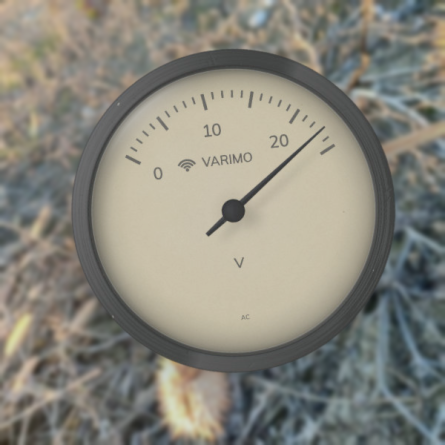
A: 23; V
